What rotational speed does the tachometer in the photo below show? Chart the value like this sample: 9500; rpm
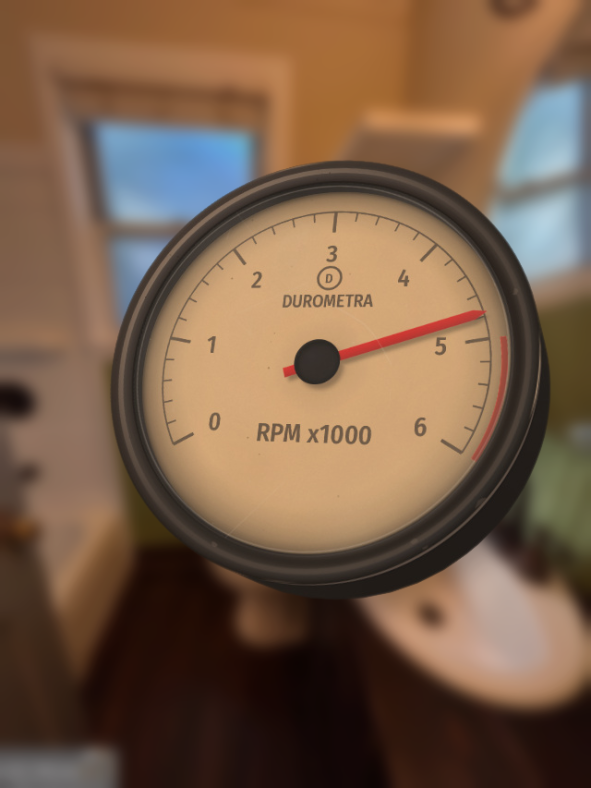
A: 4800; rpm
